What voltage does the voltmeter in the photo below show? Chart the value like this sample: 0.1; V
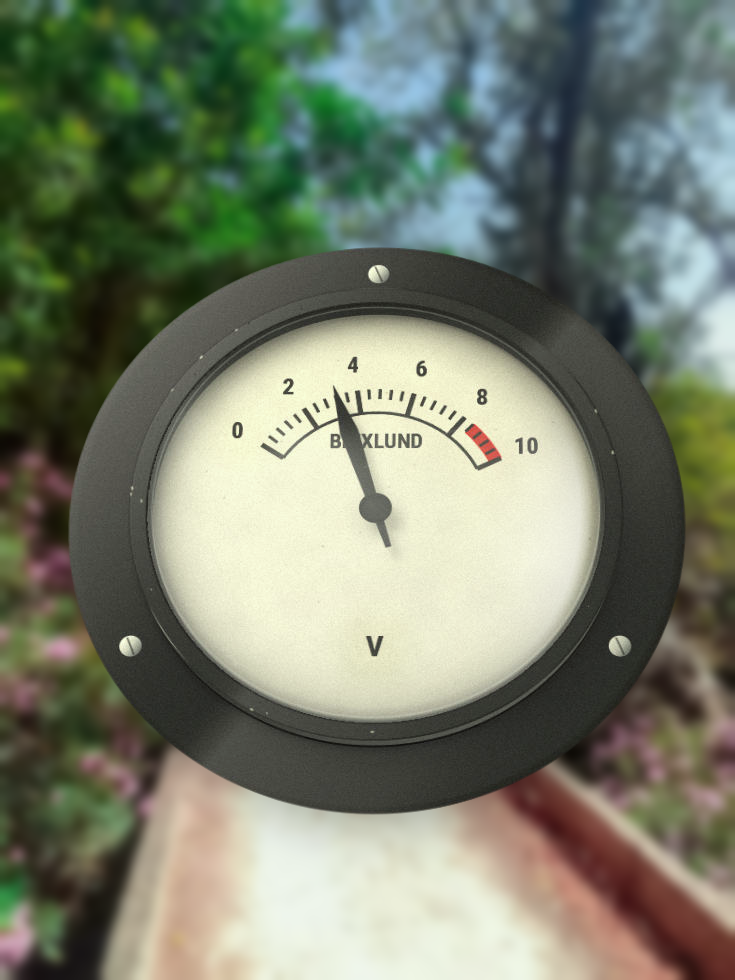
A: 3.2; V
